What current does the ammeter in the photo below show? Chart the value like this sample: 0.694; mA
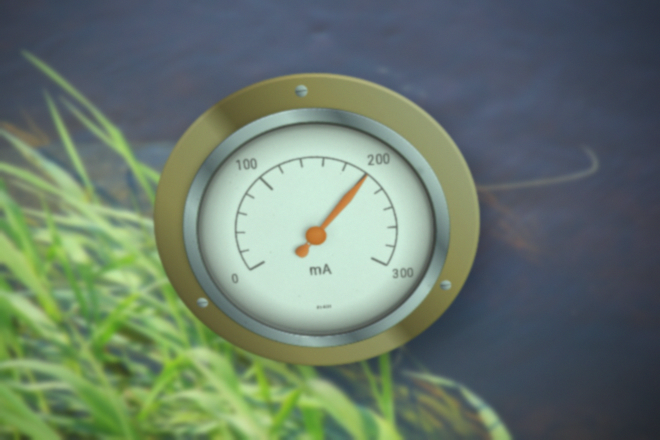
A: 200; mA
